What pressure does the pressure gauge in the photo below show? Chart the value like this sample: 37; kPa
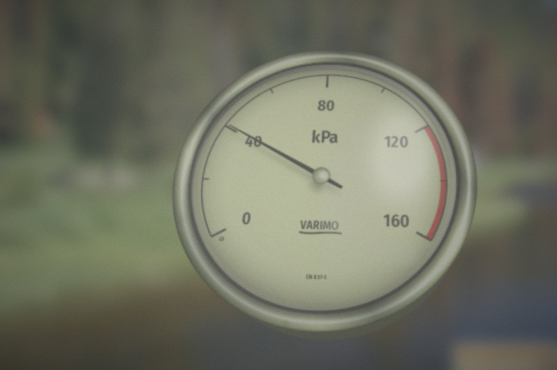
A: 40; kPa
